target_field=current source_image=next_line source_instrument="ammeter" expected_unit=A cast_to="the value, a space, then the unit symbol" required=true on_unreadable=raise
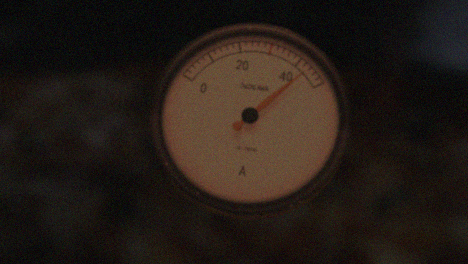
44 A
